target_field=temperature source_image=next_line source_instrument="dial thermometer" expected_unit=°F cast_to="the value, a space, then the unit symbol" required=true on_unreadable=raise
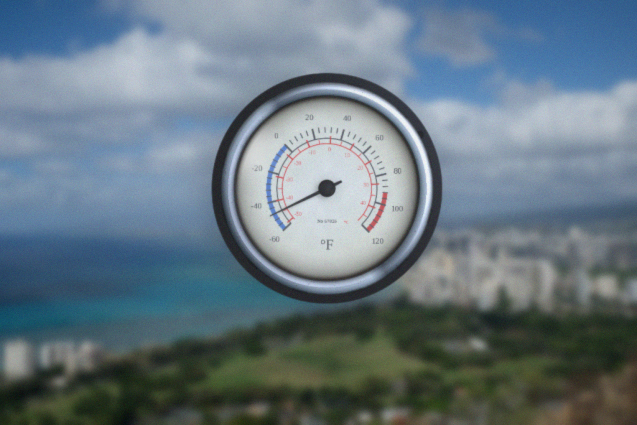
-48 °F
